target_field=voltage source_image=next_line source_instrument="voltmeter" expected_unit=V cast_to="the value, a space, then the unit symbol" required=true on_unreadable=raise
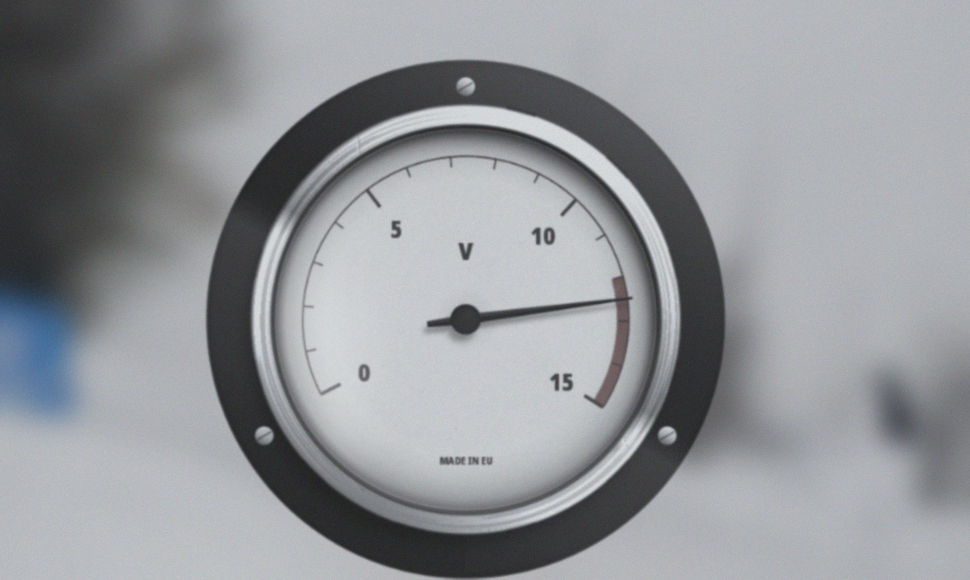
12.5 V
